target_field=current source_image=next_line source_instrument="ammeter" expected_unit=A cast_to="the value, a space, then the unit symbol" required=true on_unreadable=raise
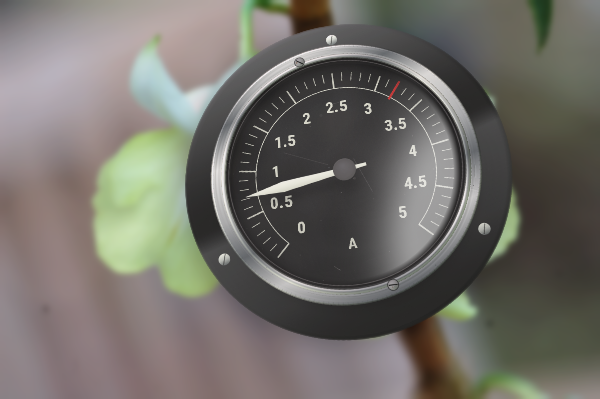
0.7 A
